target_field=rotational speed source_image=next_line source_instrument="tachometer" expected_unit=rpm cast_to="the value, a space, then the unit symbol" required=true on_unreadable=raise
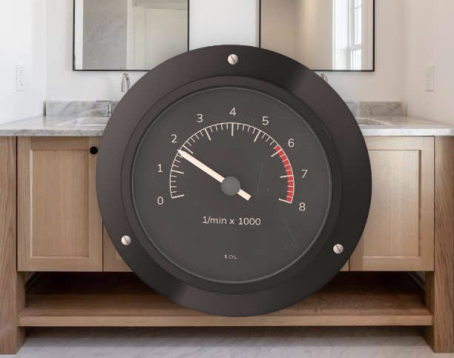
1800 rpm
